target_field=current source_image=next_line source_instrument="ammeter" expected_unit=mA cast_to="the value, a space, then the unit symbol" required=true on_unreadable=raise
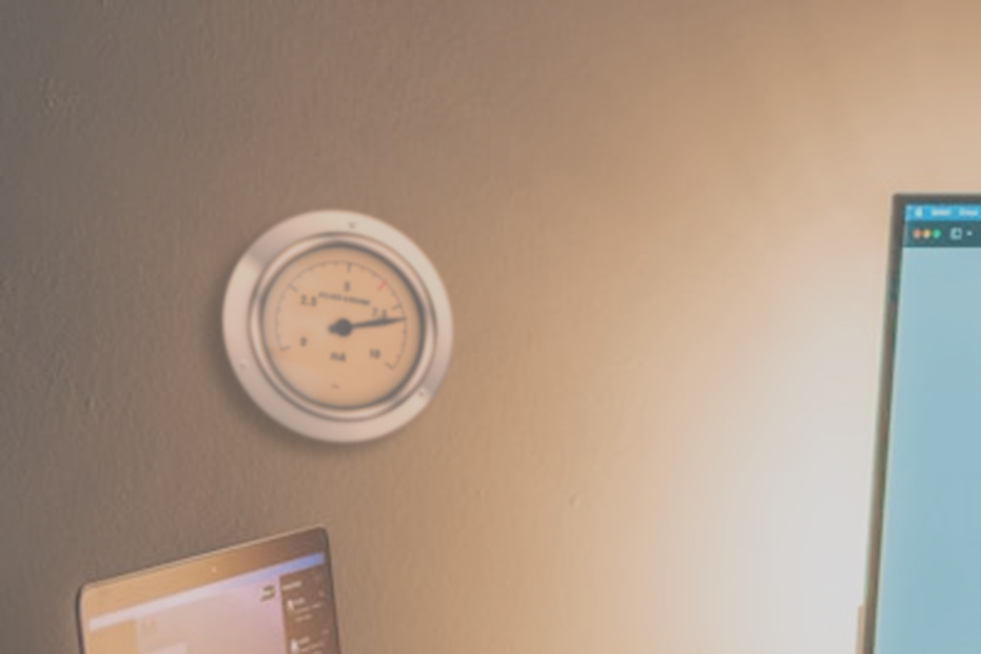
8 mA
